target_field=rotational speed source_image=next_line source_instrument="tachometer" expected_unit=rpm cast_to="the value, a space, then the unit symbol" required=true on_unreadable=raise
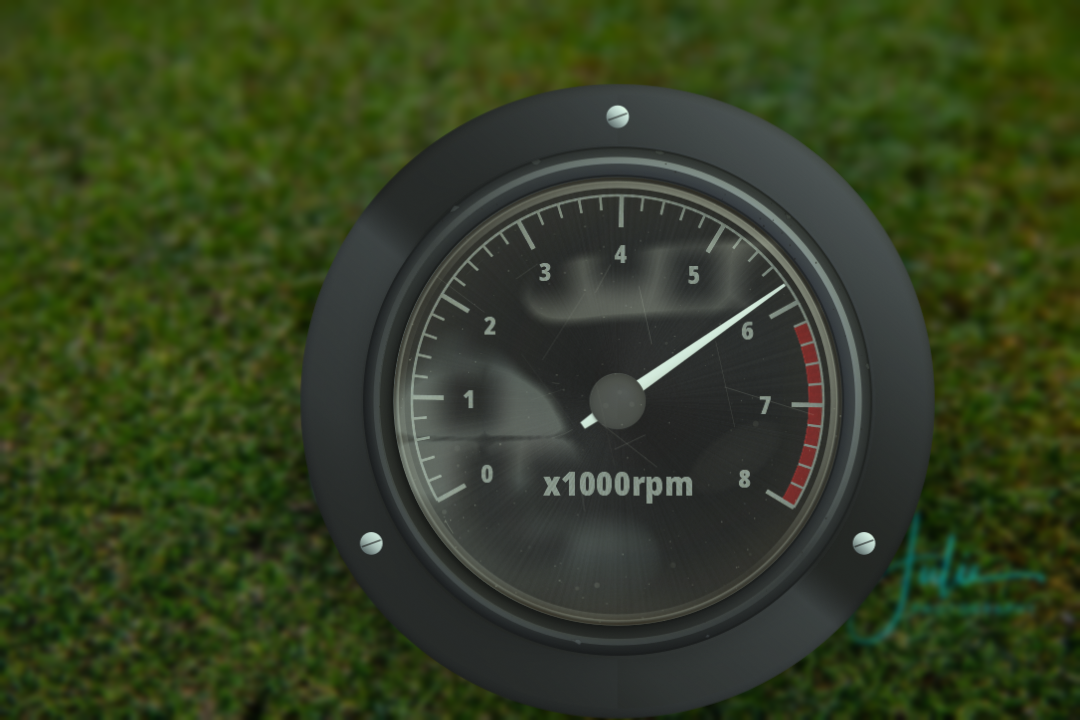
5800 rpm
